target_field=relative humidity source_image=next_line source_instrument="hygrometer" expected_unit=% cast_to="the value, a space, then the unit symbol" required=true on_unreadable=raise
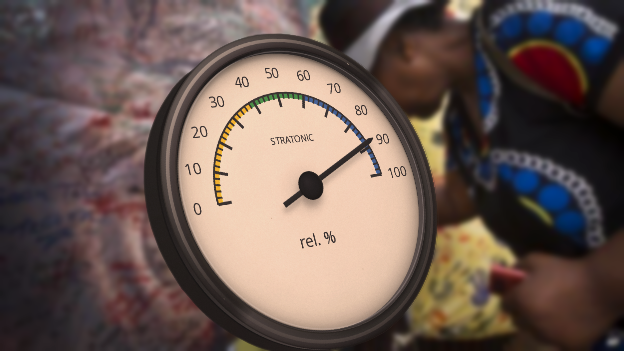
88 %
